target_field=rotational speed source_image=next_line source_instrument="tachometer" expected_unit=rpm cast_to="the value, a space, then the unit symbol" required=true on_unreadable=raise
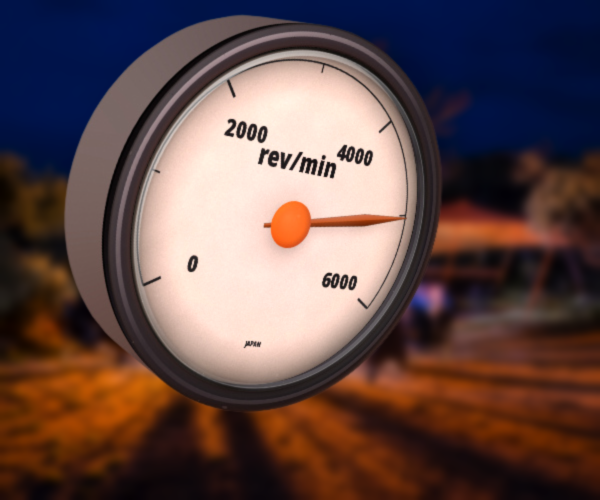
5000 rpm
